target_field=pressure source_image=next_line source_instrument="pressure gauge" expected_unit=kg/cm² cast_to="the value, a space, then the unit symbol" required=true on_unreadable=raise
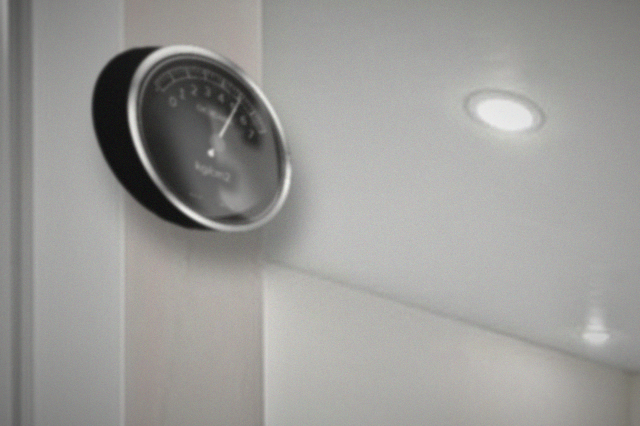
5 kg/cm²
